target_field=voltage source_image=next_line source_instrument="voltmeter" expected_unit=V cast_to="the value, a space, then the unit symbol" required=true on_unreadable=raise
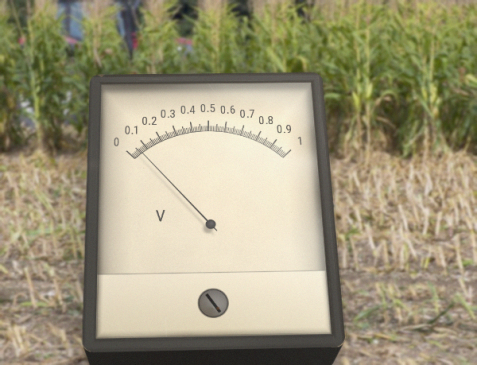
0.05 V
